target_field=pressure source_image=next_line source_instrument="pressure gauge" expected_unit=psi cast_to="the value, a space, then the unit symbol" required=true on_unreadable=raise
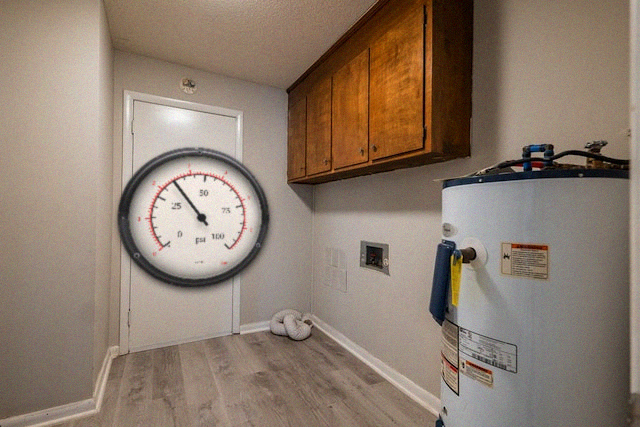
35 psi
